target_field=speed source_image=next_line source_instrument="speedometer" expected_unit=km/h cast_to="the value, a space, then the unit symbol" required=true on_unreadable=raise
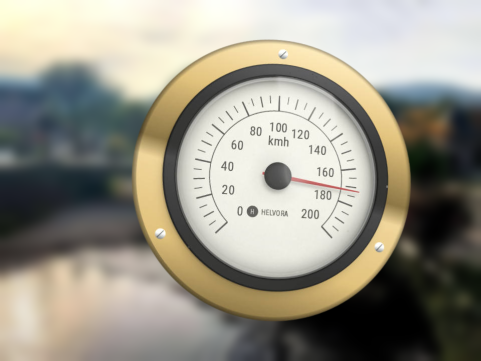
172.5 km/h
